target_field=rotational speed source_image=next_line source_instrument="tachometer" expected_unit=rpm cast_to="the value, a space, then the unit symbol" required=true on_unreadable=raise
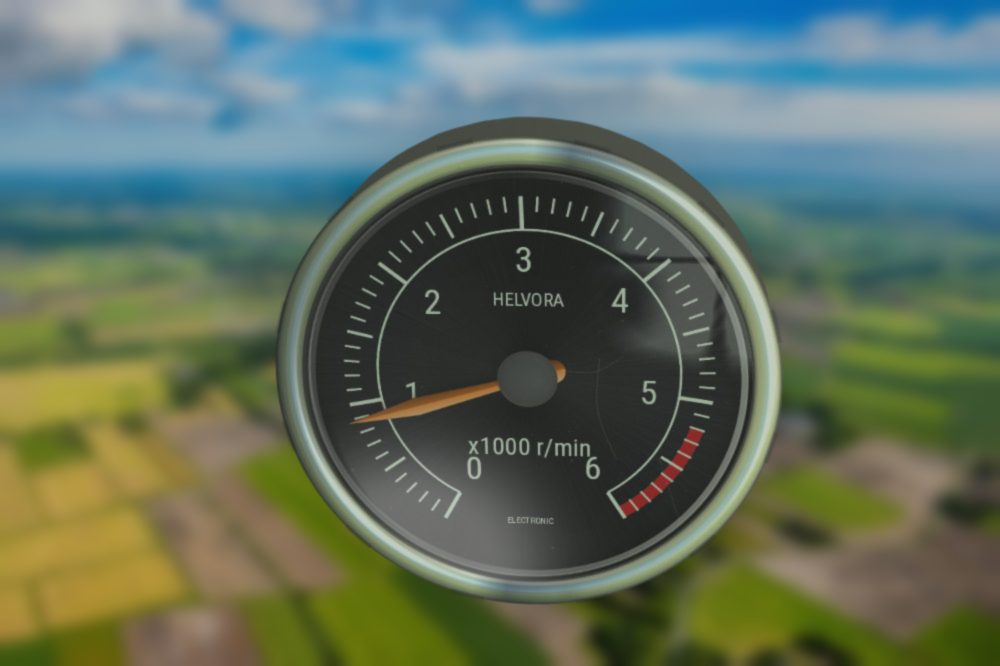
900 rpm
